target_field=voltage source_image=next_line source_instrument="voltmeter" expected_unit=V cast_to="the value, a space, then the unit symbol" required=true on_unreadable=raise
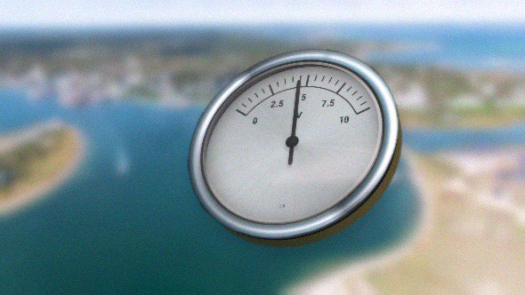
4.5 V
